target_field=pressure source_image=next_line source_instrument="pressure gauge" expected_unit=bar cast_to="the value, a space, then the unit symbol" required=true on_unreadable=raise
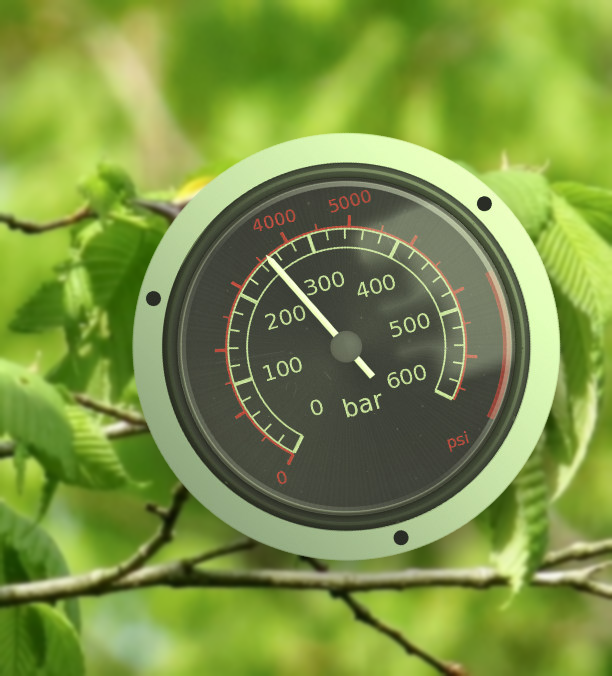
250 bar
